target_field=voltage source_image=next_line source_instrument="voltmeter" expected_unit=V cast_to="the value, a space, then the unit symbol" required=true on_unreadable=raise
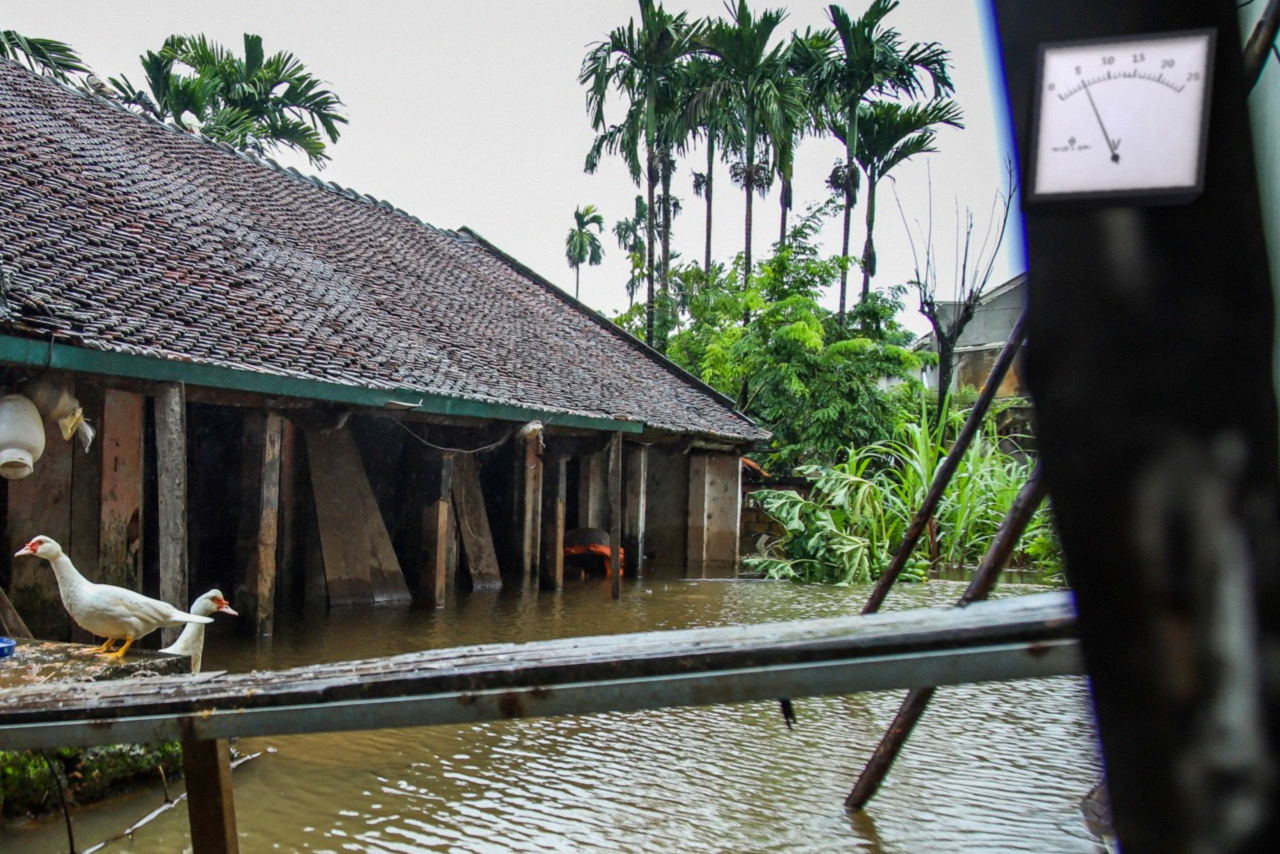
5 V
